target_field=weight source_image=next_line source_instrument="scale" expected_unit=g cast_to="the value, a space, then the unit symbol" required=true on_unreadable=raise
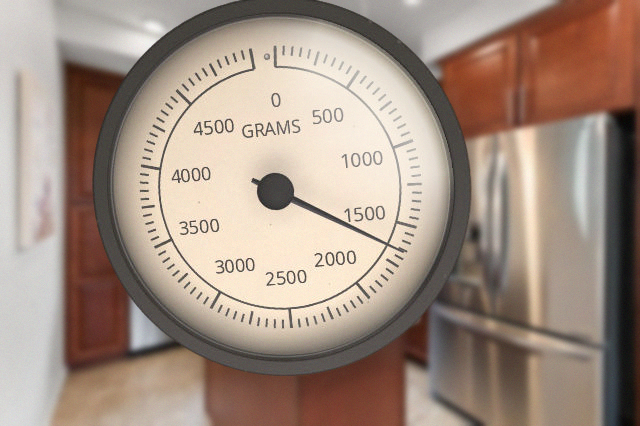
1650 g
